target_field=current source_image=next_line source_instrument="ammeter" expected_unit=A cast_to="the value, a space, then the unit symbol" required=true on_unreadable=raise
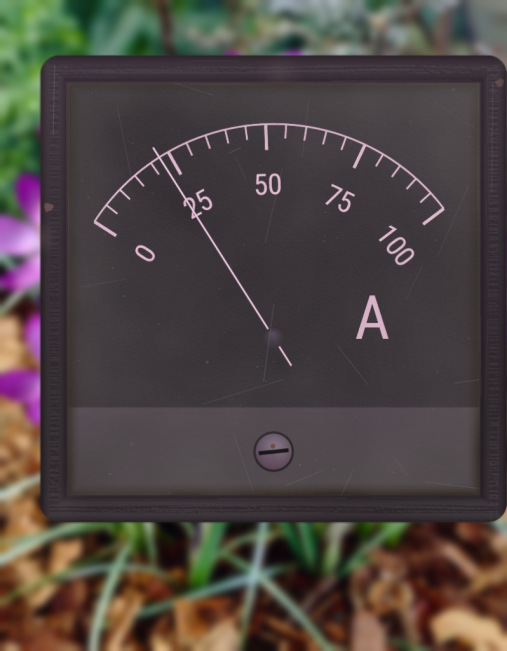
22.5 A
